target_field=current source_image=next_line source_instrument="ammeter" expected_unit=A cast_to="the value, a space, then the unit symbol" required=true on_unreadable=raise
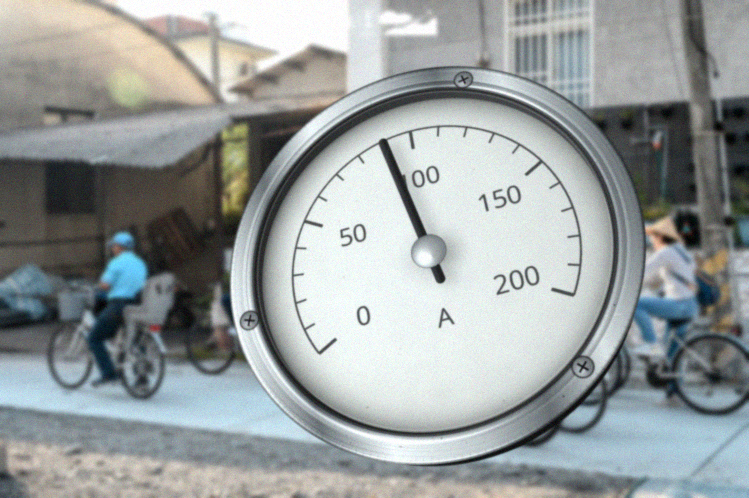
90 A
